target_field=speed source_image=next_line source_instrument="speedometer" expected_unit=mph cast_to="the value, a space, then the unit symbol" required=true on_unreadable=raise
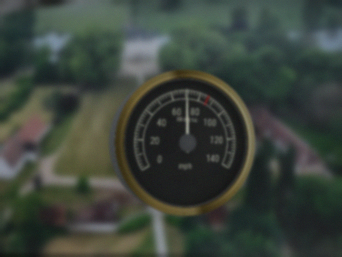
70 mph
